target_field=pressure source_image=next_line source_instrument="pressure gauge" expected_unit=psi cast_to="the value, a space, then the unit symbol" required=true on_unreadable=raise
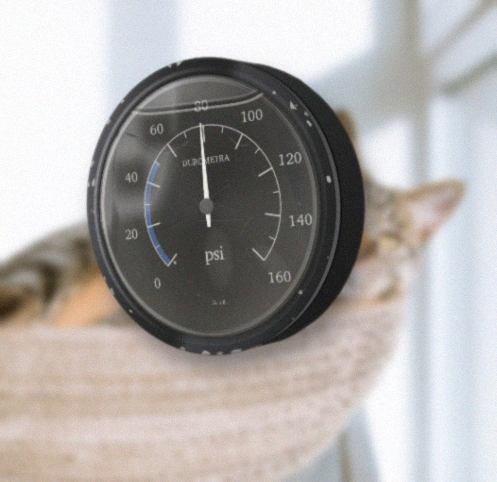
80 psi
